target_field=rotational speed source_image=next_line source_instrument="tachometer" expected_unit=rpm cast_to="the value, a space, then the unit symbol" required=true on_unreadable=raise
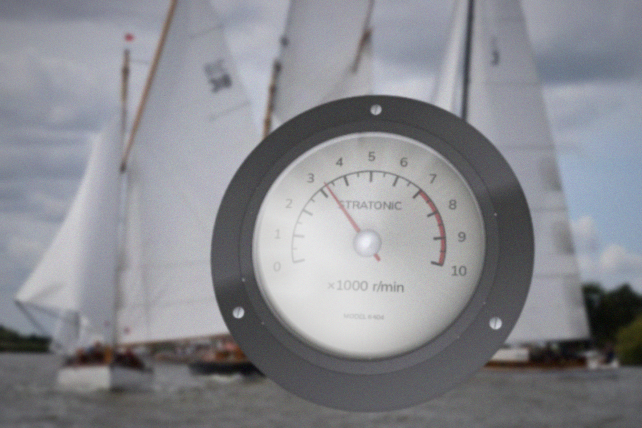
3250 rpm
